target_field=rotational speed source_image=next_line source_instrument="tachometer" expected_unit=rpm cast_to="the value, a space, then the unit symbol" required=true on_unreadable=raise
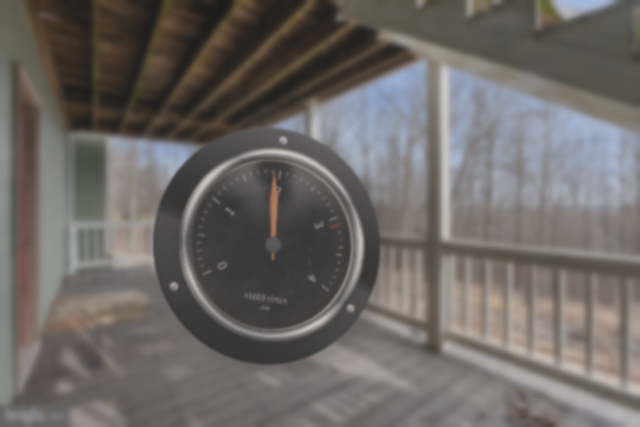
1900 rpm
